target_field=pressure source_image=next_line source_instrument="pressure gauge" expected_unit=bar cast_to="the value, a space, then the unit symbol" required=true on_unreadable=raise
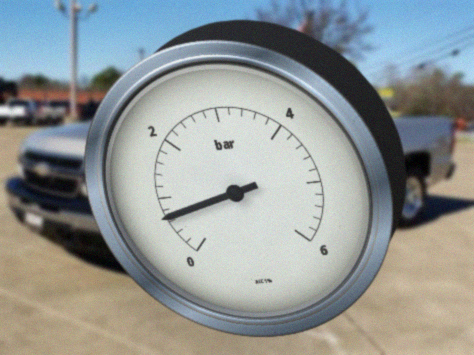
0.7 bar
